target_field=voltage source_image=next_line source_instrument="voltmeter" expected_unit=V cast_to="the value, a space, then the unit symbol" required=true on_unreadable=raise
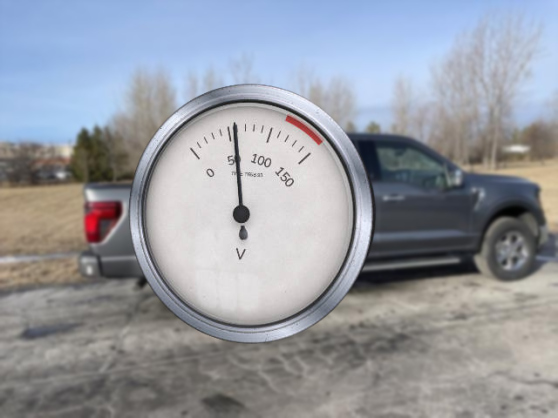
60 V
